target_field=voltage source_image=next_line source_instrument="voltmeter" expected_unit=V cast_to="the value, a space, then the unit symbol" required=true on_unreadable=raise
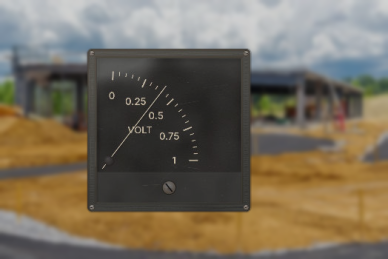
0.4 V
